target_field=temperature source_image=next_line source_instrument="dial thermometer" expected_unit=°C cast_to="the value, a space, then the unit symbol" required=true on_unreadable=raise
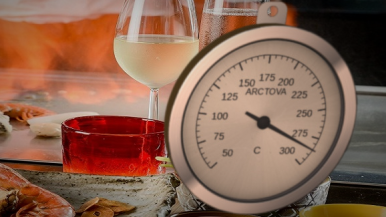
285 °C
